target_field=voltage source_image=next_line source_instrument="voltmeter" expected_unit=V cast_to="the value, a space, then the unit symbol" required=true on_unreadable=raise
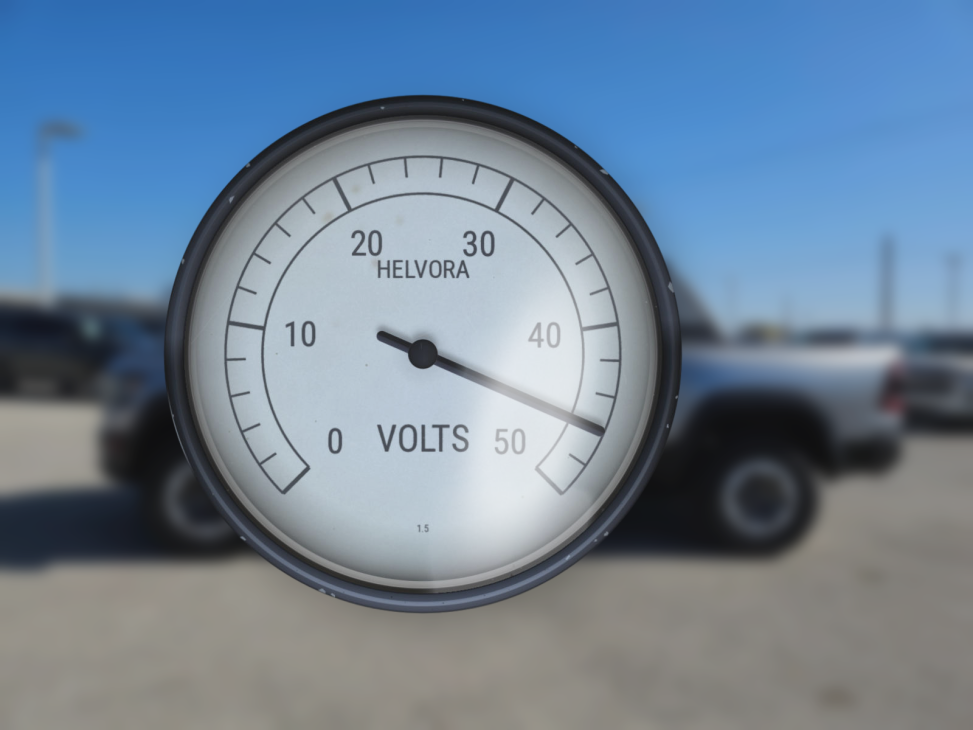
46 V
